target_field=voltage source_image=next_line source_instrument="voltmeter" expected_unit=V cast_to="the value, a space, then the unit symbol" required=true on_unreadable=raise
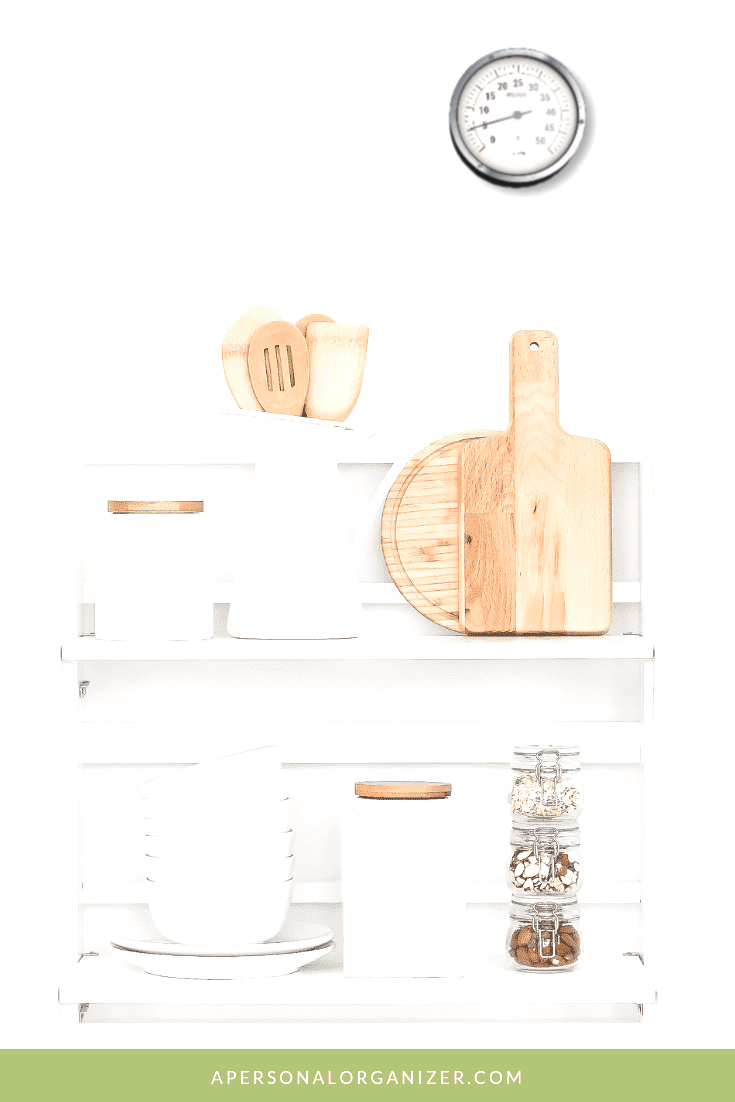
5 V
